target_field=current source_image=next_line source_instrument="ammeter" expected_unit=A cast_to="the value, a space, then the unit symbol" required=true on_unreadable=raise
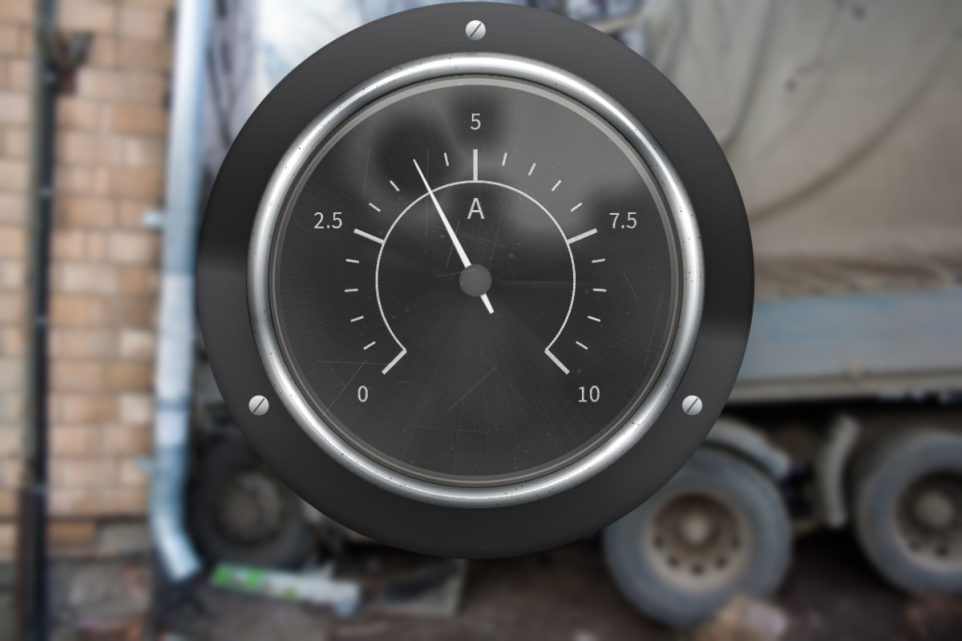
4 A
